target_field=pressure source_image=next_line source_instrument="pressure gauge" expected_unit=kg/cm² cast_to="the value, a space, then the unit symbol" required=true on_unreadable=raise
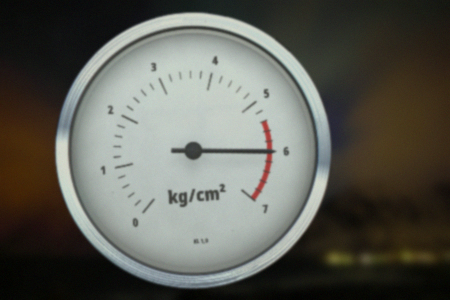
6 kg/cm²
